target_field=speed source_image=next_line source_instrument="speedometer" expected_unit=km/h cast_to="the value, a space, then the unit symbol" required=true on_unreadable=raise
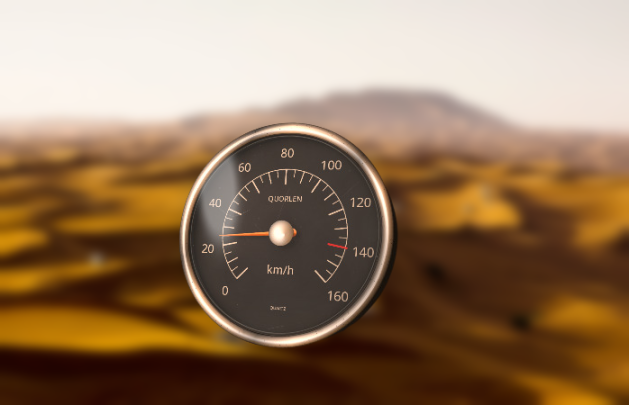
25 km/h
